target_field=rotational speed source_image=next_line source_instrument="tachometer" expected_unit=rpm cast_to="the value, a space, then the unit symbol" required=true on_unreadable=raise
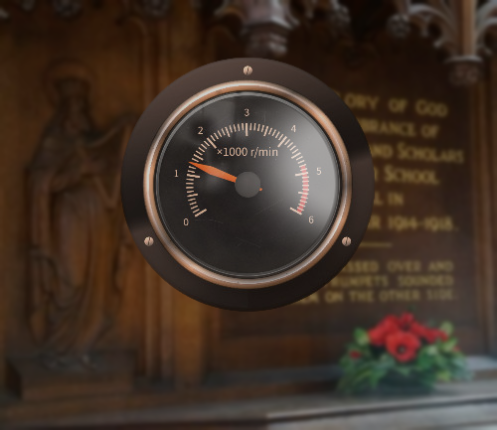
1300 rpm
